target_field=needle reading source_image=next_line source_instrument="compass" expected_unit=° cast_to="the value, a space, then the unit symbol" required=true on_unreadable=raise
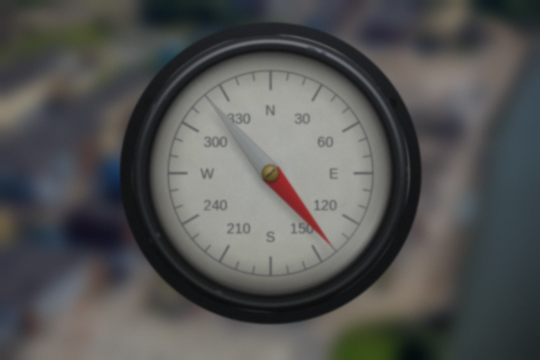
140 °
